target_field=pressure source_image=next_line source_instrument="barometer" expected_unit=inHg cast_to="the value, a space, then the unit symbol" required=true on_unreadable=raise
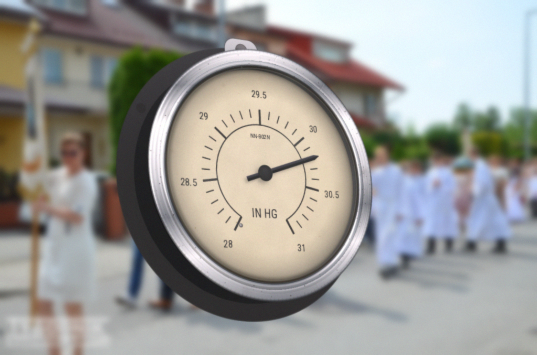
30.2 inHg
